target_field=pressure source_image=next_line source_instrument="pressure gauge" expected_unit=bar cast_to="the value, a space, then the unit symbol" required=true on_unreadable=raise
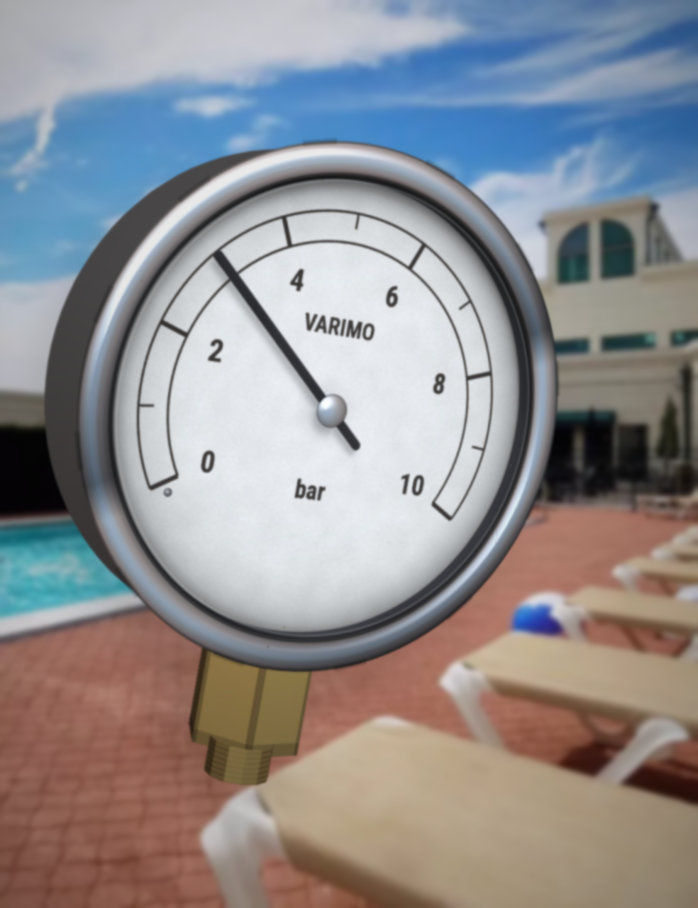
3 bar
